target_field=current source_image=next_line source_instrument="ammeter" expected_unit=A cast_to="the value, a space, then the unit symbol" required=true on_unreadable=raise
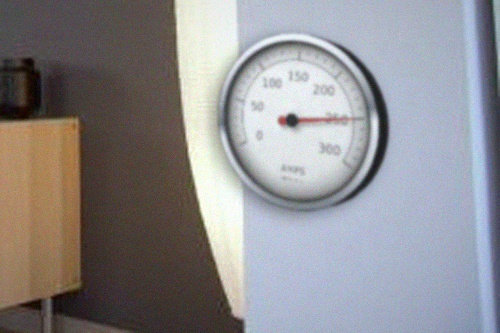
250 A
